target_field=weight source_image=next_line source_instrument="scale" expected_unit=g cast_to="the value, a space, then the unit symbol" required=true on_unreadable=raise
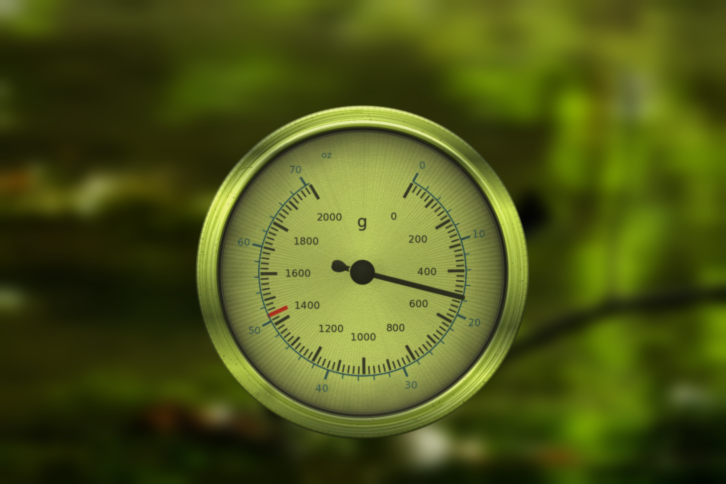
500 g
